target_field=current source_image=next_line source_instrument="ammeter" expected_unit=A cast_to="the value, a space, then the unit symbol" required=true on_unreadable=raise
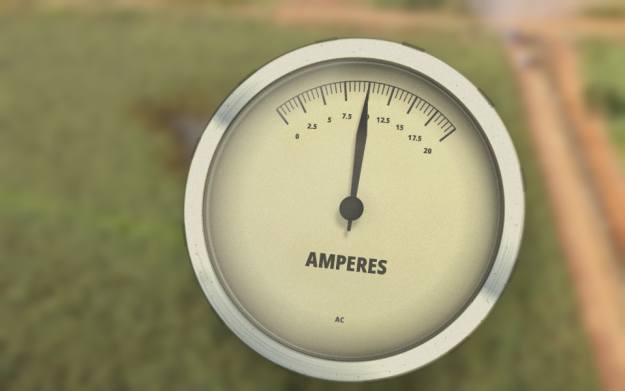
10 A
